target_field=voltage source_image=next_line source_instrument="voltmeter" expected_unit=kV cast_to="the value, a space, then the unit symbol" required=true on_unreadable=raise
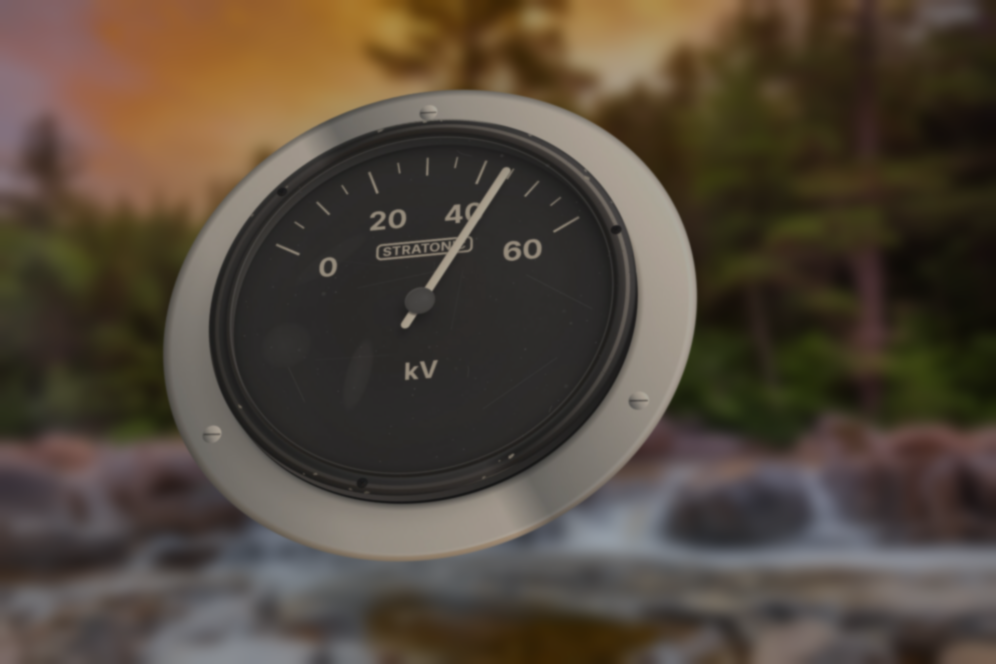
45 kV
